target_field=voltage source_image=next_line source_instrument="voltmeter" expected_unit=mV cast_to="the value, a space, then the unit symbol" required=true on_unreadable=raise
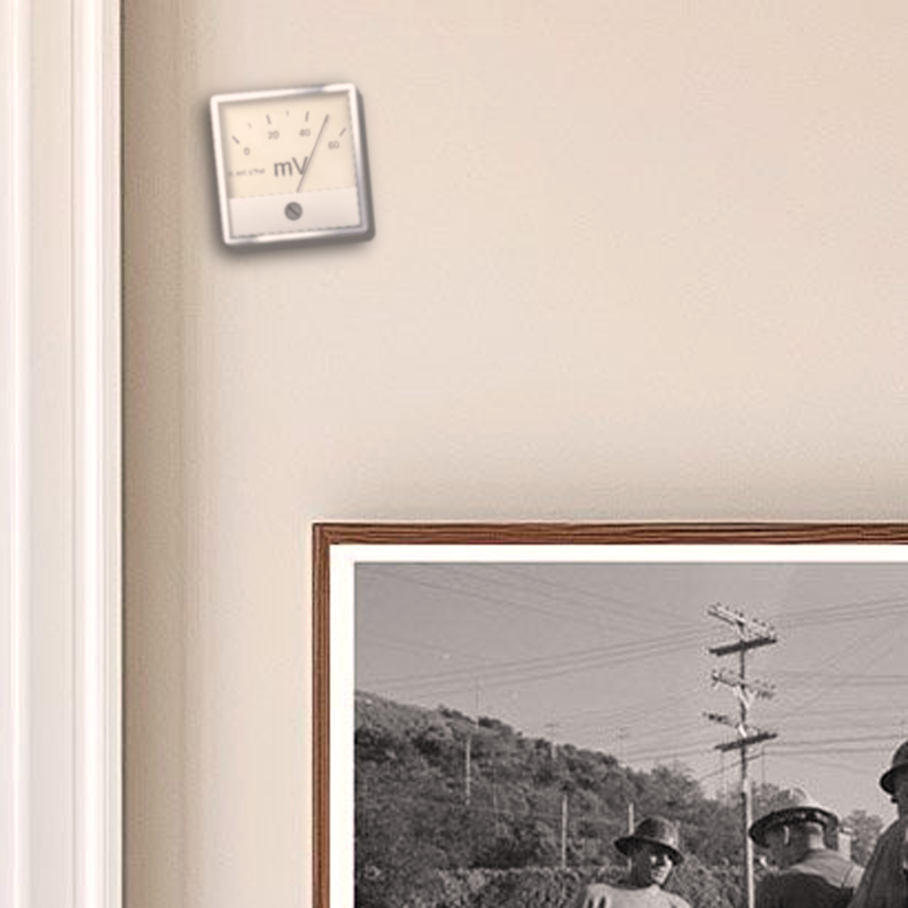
50 mV
